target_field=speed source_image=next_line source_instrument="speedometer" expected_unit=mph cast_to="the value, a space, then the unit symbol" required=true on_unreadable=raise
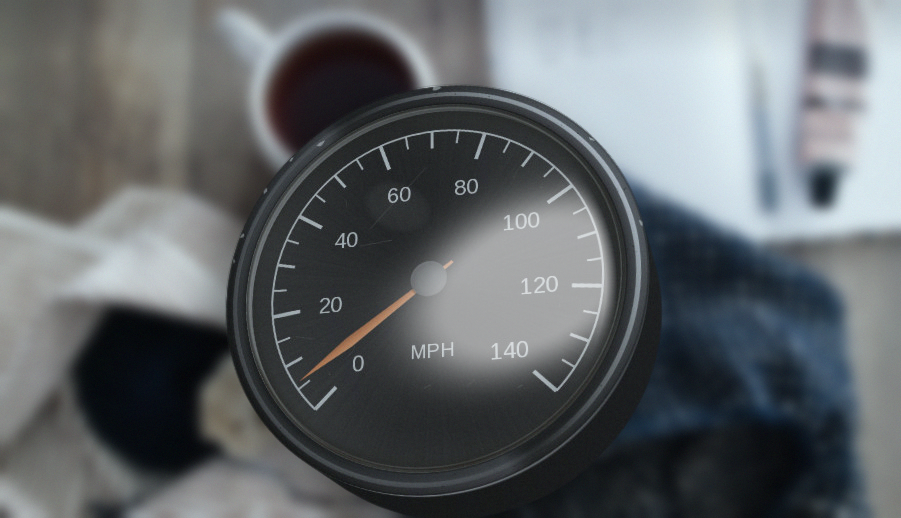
5 mph
